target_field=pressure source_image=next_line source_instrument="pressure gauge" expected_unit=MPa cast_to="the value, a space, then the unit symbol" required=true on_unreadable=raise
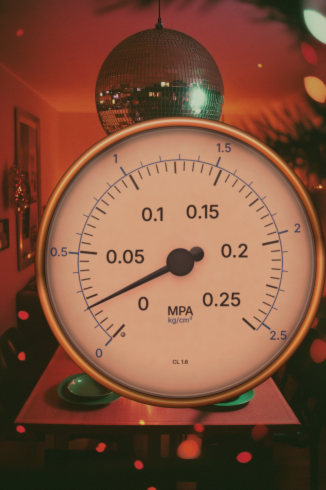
0.02 MPa
